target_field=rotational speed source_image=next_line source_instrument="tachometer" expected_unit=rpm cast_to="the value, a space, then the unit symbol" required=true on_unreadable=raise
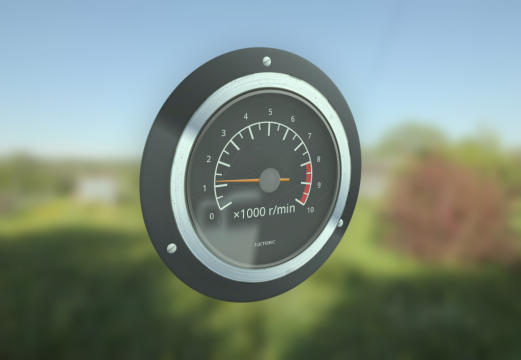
1250 rpm
